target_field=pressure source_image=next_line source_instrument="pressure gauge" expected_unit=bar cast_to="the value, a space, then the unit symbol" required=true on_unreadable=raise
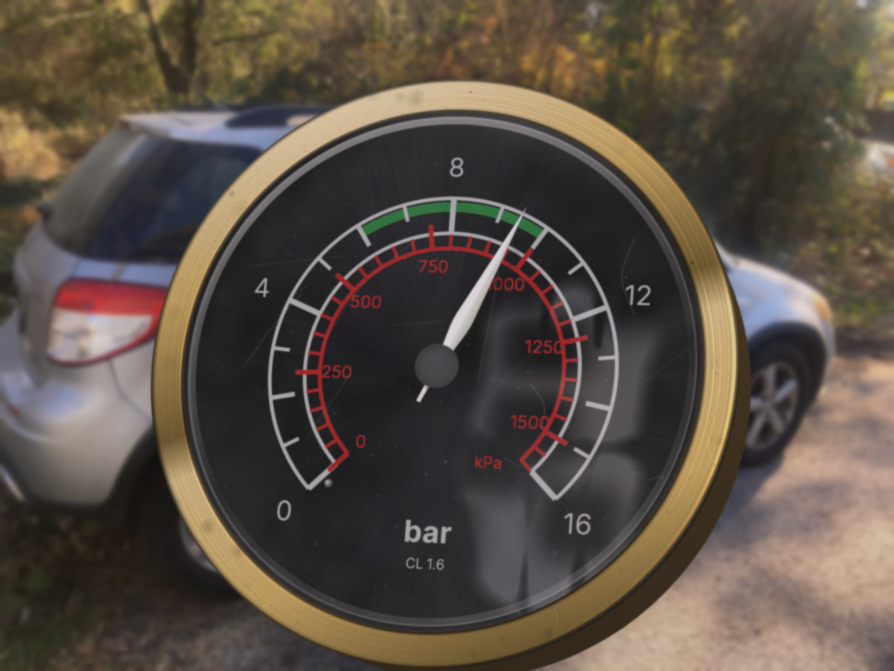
9.5 bar
